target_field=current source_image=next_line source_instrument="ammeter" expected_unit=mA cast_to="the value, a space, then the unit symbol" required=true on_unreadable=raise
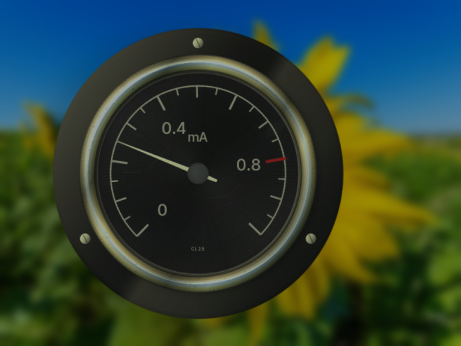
0.25 mA
